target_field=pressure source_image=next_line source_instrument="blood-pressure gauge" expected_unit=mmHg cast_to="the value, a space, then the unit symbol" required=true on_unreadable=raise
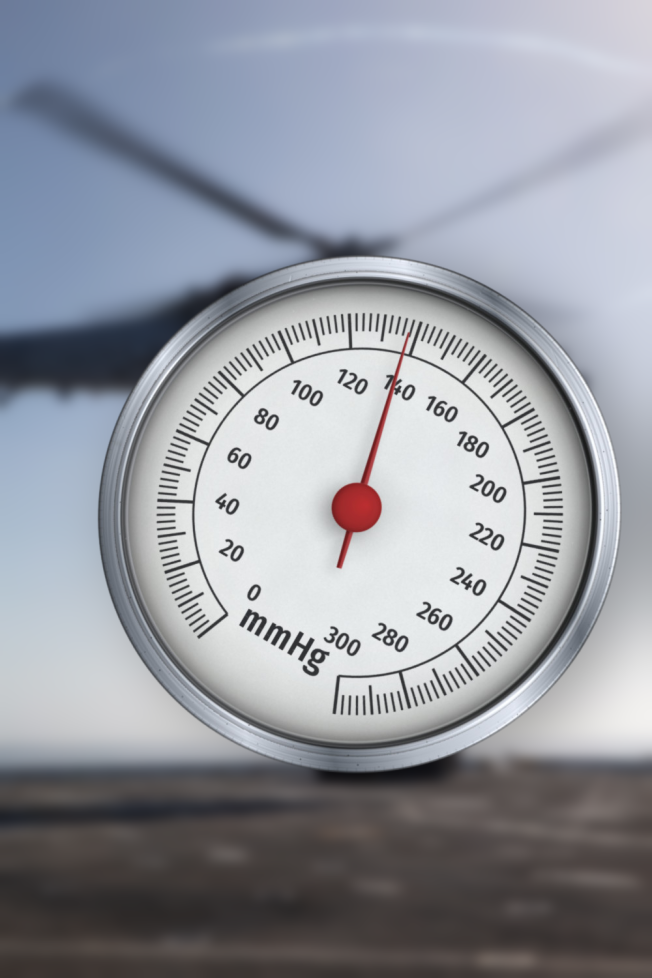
138 mmHg
